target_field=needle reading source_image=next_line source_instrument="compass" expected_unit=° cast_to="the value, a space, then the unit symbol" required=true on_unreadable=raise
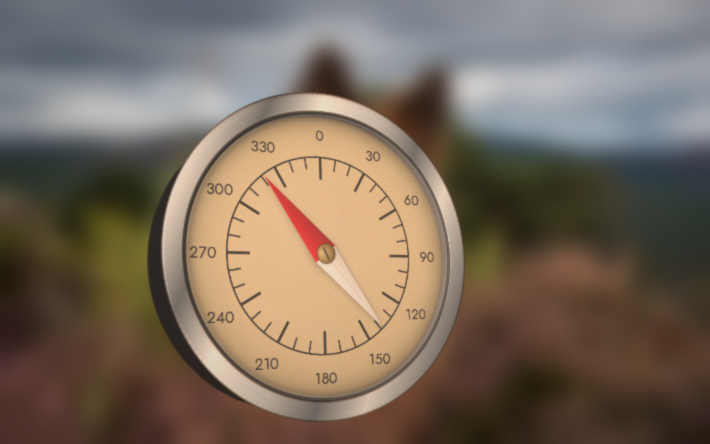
320 °
